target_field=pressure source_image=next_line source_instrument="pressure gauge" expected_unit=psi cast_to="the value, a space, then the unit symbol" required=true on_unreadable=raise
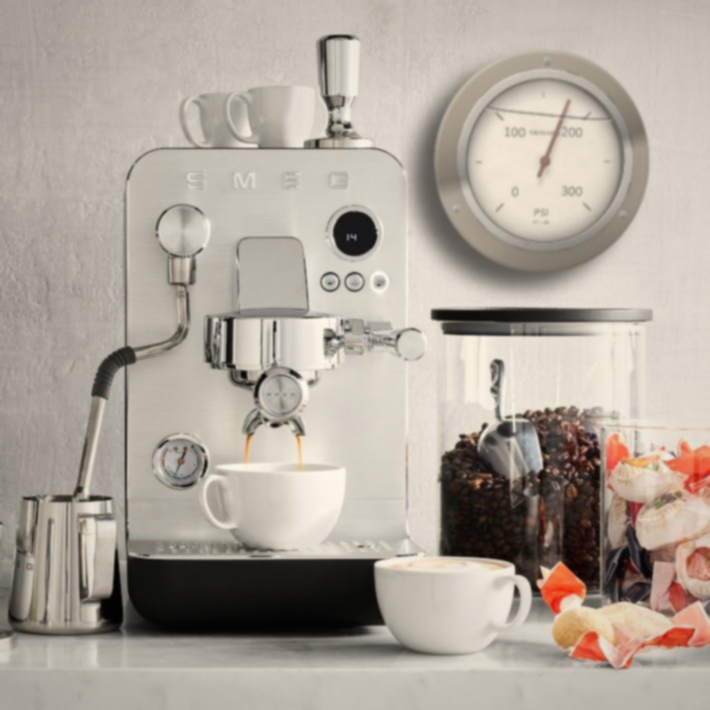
175 psi
